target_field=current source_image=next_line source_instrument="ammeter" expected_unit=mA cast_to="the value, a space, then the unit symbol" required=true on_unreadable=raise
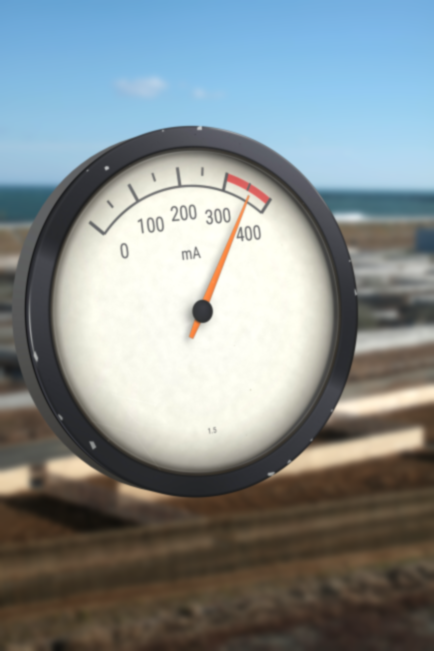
350 mA
